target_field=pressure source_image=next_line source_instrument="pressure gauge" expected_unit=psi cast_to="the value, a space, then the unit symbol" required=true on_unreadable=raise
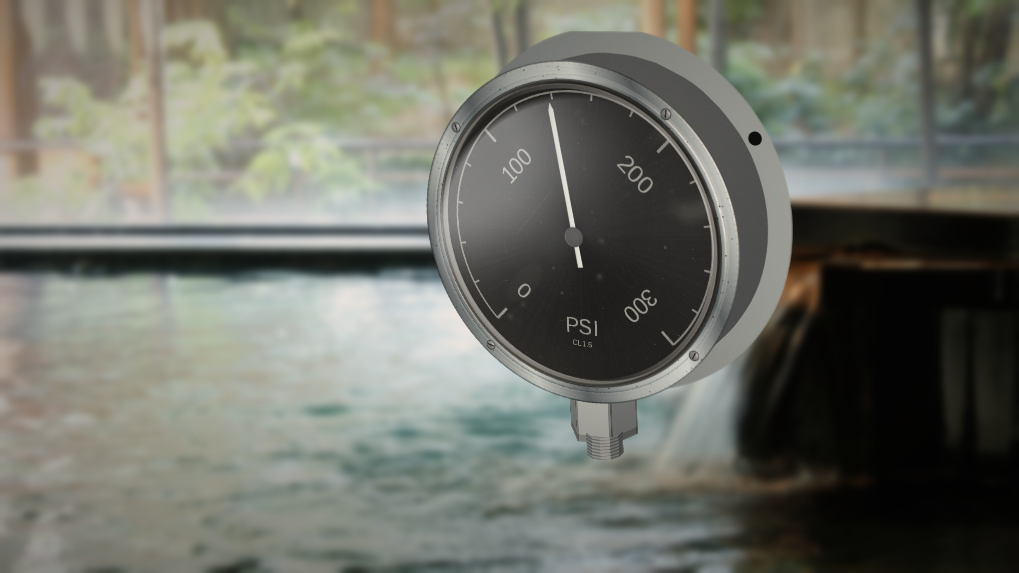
140 psi
